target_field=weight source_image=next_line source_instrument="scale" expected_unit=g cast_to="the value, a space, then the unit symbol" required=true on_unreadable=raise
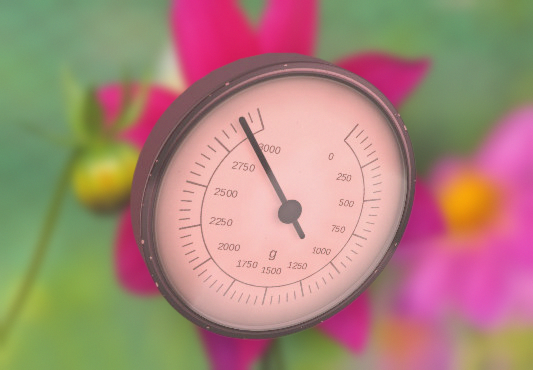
2900 g
